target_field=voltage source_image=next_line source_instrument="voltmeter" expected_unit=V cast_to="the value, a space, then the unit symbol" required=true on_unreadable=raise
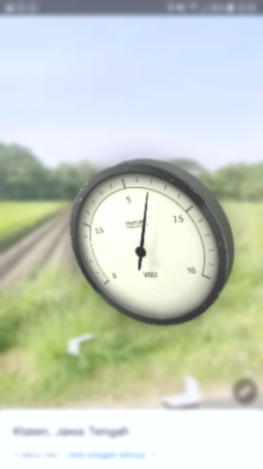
6 V
